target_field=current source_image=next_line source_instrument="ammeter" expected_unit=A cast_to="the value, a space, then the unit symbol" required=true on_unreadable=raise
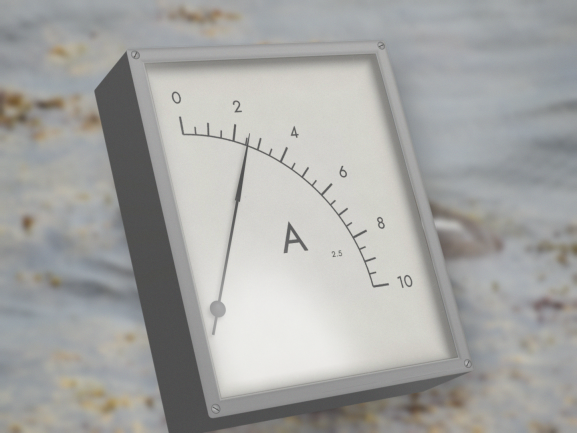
2.5 A
